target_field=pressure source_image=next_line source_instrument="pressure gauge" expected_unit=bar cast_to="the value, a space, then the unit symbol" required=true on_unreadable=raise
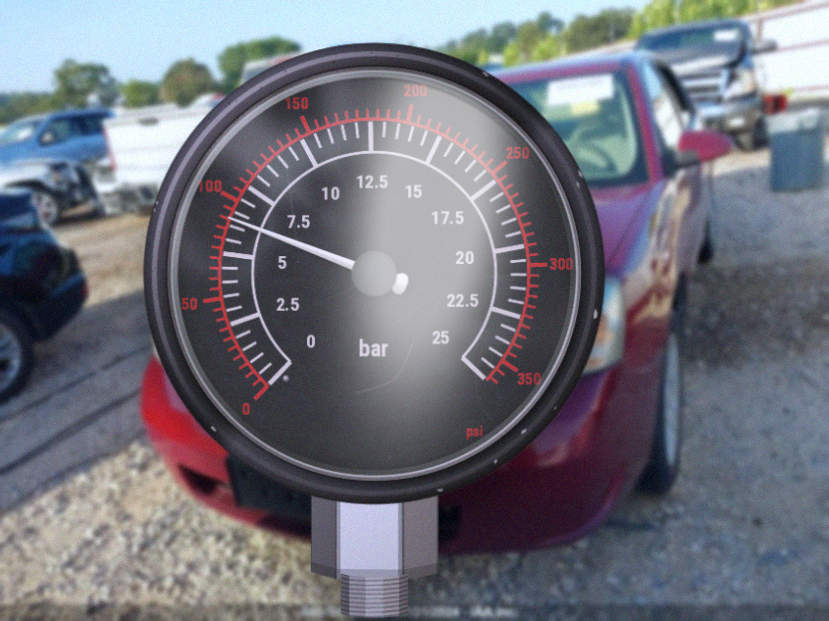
6.25 bar
